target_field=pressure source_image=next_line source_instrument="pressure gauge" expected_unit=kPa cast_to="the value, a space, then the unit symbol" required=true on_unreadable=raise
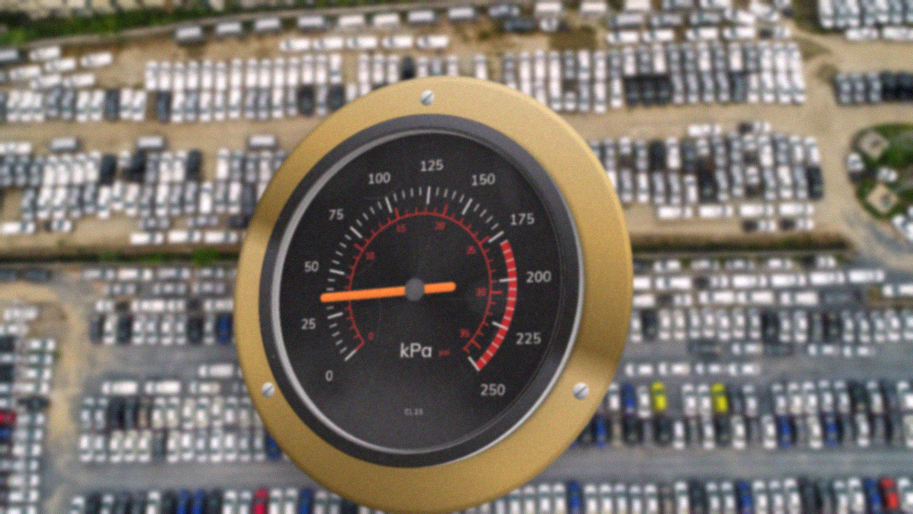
35 kPa
